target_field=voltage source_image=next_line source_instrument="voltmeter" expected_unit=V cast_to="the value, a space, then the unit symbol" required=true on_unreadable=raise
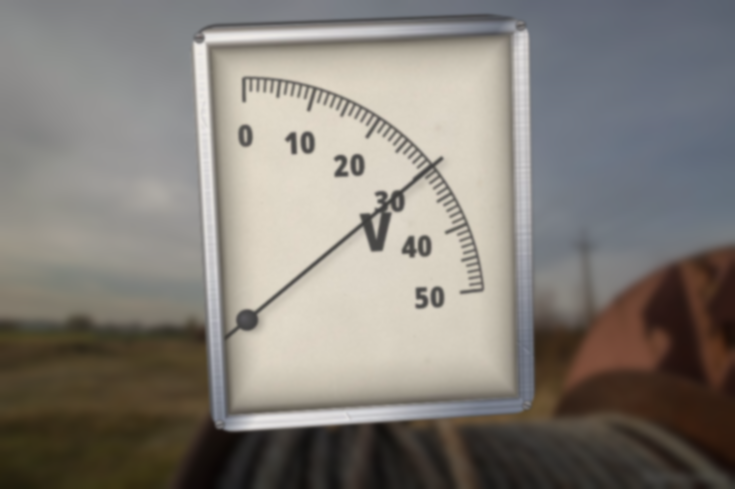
30 V
